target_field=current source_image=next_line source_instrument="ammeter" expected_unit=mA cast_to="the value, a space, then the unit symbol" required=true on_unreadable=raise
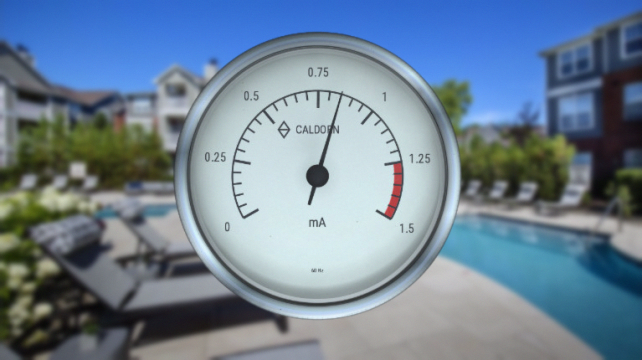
0.85 mA
